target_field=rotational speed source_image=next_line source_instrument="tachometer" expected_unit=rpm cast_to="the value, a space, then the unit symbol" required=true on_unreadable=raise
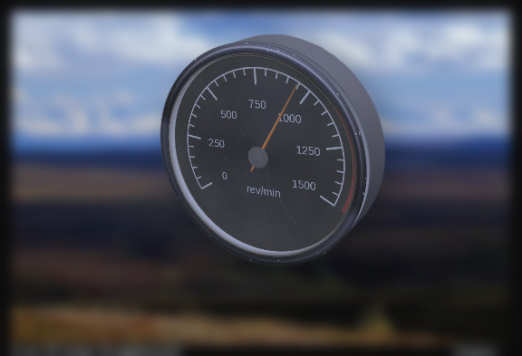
950 rpm
